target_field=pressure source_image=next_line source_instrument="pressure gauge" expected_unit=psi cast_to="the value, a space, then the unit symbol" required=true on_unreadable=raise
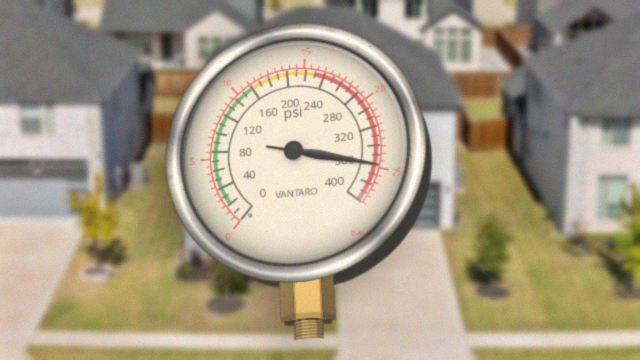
360 psi
